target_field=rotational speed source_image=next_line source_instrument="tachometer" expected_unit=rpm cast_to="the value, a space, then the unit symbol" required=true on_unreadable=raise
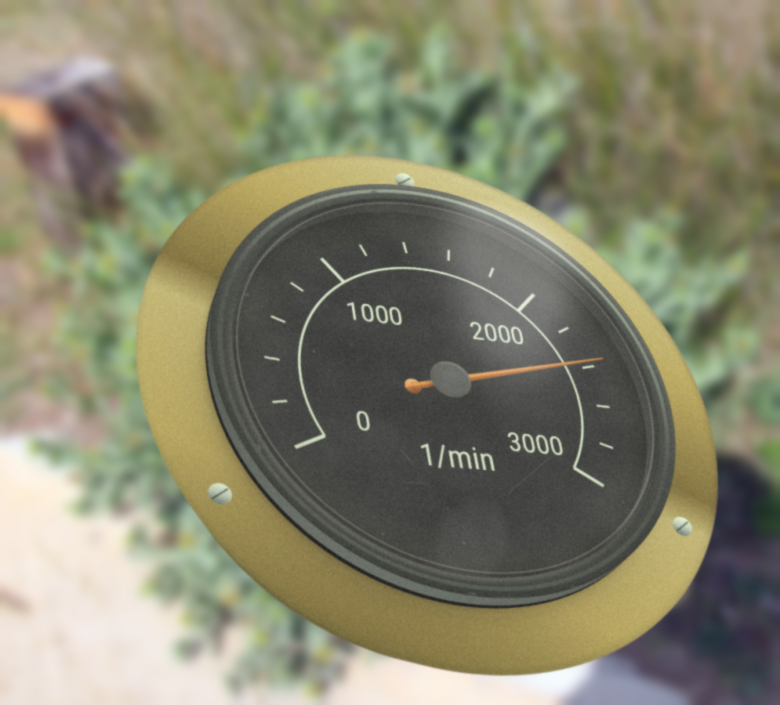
2400 rpm
